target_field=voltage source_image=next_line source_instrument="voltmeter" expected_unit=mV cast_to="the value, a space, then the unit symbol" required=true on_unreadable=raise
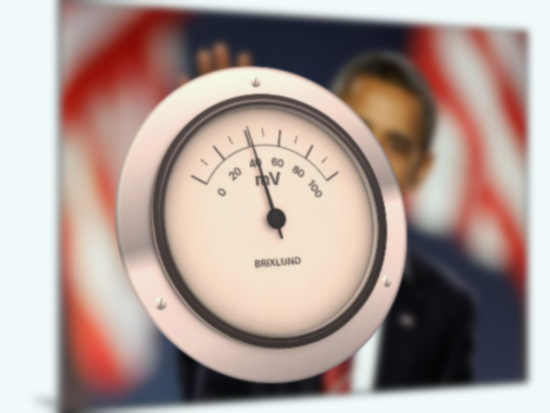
40 mV
